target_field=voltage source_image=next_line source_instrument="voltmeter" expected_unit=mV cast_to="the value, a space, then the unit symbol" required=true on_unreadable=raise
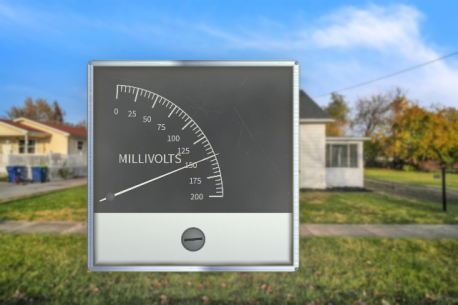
150 mV
